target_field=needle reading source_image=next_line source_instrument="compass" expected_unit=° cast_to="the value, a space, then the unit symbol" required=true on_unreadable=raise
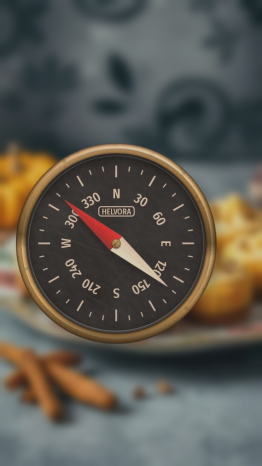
310 °
